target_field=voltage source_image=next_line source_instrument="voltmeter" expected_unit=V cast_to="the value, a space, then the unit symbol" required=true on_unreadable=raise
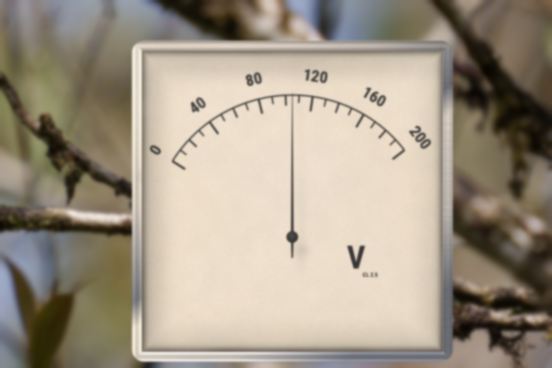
105 V
